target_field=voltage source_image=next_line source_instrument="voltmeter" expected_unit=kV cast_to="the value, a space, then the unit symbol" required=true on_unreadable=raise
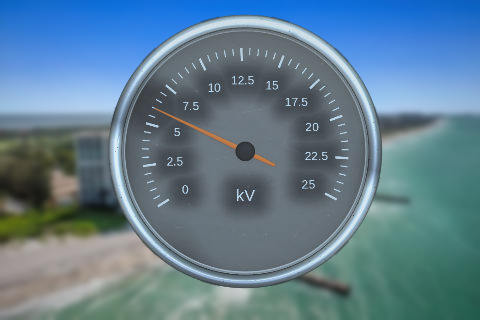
6 kV
